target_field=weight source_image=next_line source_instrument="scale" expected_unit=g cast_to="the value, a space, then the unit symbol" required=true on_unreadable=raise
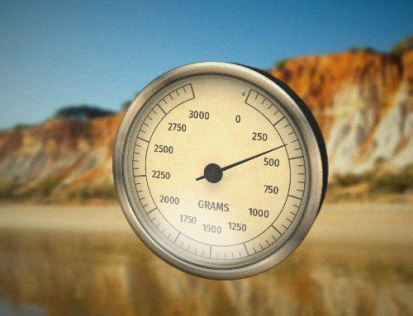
400 g
